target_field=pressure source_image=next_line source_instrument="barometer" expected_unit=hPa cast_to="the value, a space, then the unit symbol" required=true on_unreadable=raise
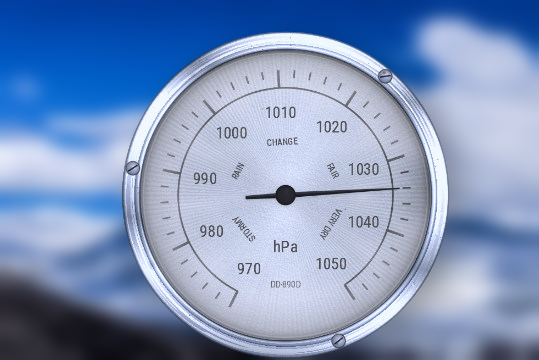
1034 hPa
